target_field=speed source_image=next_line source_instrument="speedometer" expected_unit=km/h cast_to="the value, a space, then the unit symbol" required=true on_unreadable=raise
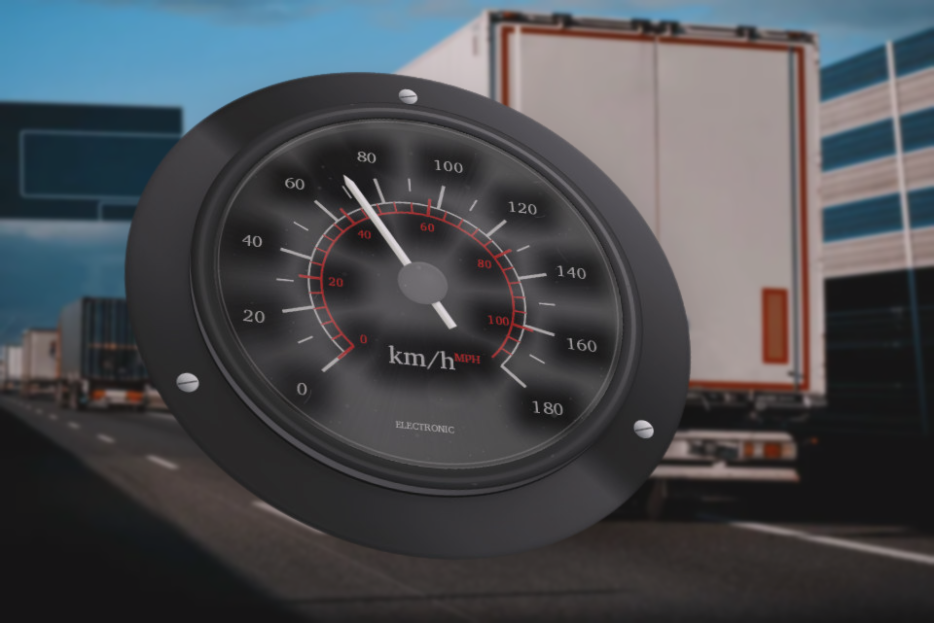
70 km/h
